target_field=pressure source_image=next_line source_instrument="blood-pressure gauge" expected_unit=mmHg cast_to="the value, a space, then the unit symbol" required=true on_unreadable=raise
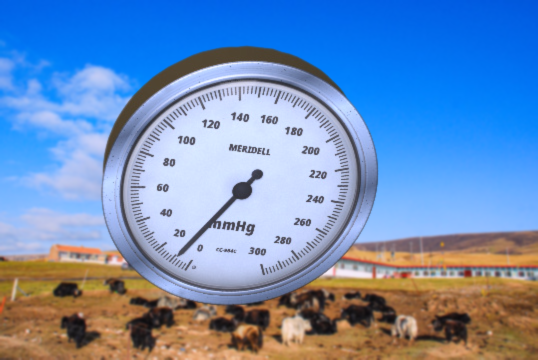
10 mmHg
